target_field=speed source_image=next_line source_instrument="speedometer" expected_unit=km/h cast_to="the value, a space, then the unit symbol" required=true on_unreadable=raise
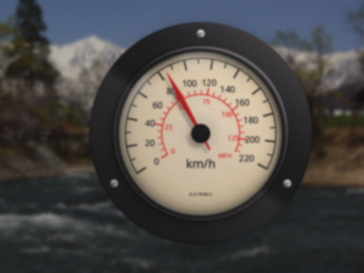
85 km/h
